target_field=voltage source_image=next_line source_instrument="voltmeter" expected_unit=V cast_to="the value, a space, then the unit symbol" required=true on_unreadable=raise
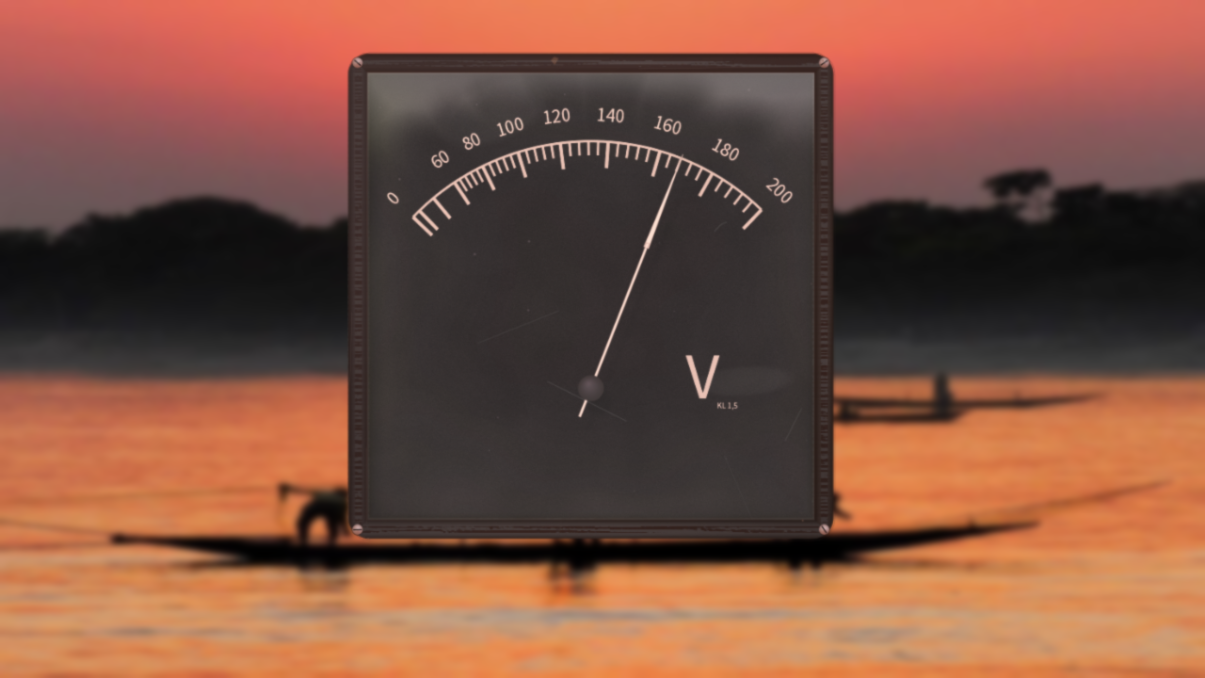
168 V
